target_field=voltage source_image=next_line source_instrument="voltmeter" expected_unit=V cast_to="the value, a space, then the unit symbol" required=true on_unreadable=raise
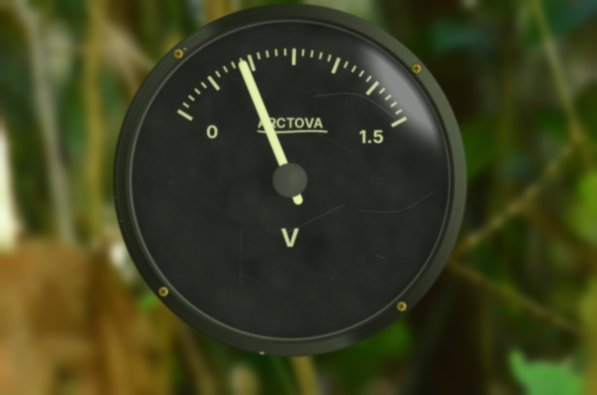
0.45 V
